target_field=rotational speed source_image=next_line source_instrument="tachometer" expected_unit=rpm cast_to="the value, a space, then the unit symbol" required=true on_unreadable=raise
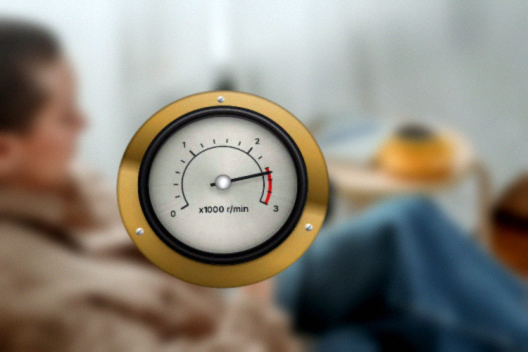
2500 rpm
